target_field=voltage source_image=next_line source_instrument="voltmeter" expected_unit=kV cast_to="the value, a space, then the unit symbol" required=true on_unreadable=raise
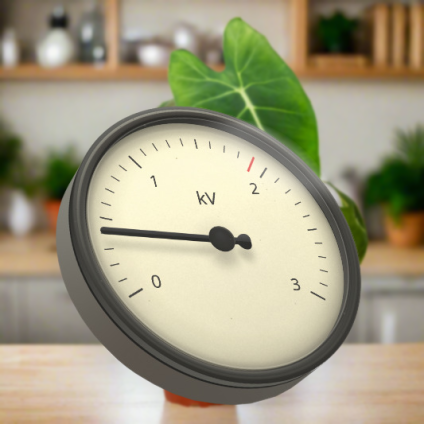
0.4 kV
